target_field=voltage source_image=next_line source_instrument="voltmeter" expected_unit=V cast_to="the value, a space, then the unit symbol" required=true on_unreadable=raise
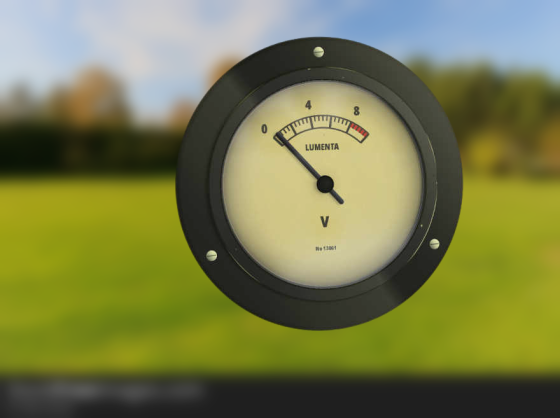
0.4 V
